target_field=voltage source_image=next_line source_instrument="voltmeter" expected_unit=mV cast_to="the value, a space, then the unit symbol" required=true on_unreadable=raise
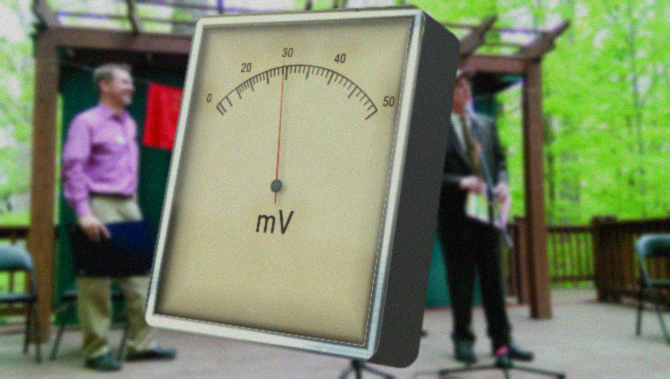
30 mV
